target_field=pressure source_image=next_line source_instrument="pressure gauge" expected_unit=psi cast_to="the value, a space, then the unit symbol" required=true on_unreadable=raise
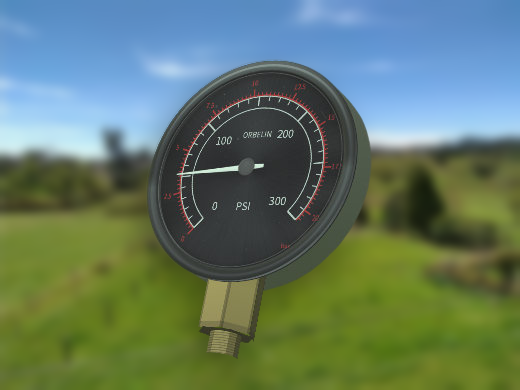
50 psi
